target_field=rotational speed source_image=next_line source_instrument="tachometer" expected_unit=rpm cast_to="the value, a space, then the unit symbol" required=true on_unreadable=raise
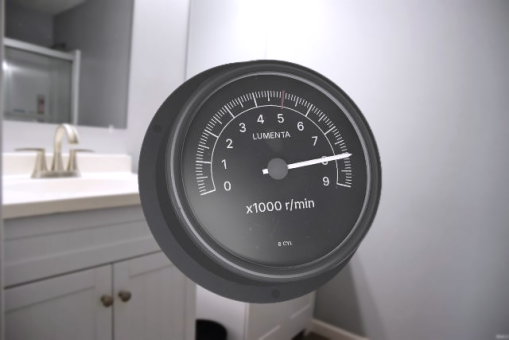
8000 rpm
